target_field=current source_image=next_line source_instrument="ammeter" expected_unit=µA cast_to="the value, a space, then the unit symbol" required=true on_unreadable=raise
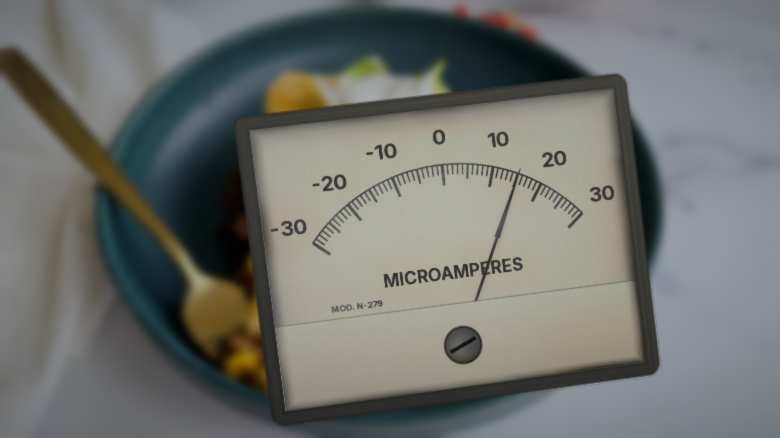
15 µA
